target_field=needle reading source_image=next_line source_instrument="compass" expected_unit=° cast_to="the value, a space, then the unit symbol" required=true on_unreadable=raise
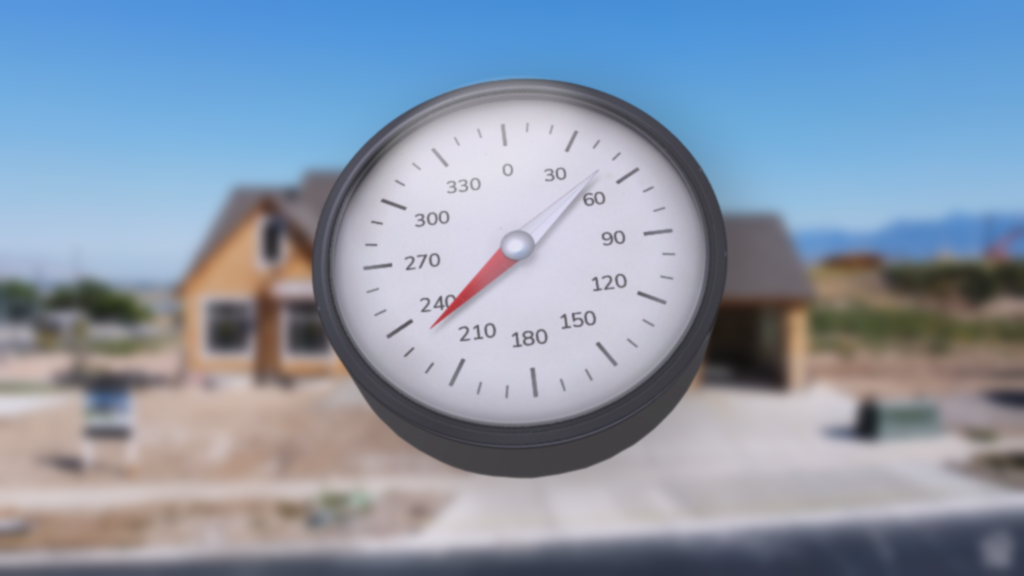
230 °
